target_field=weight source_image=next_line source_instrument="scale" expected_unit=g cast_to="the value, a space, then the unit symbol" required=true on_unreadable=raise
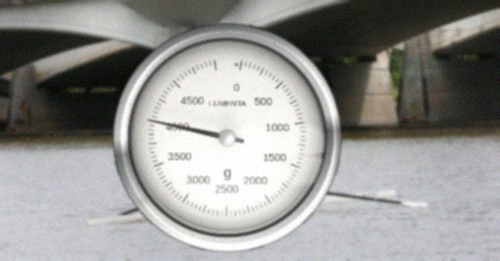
4000 g
